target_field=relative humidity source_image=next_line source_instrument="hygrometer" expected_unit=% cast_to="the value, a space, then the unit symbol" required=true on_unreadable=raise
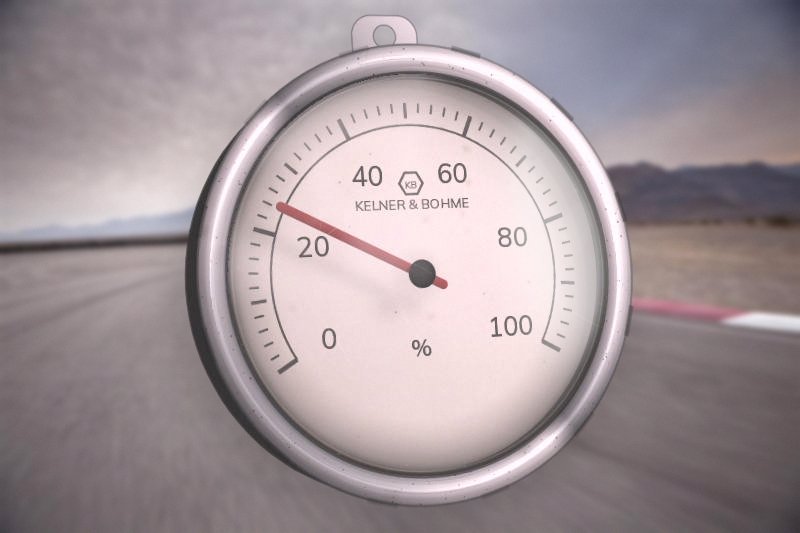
24 %
